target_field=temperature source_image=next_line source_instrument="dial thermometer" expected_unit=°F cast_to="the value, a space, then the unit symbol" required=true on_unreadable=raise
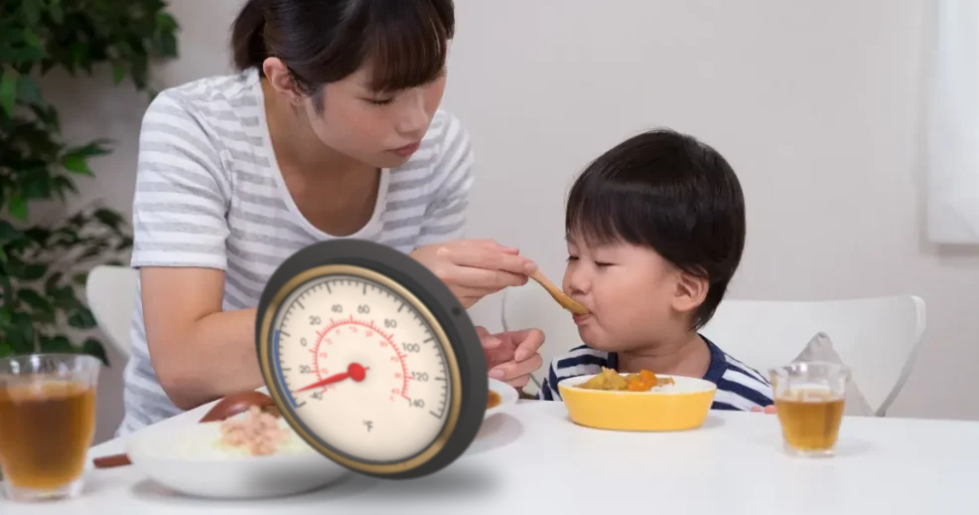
-32 °F
